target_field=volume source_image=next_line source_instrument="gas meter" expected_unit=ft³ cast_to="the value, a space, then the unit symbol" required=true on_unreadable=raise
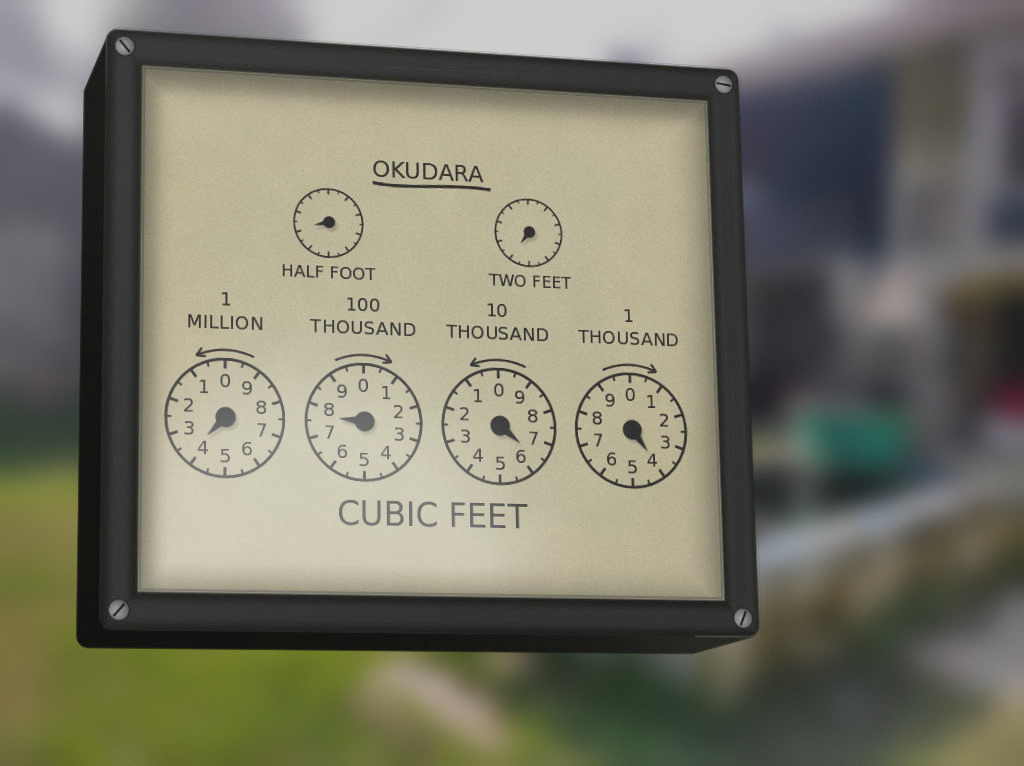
376400 ft³
